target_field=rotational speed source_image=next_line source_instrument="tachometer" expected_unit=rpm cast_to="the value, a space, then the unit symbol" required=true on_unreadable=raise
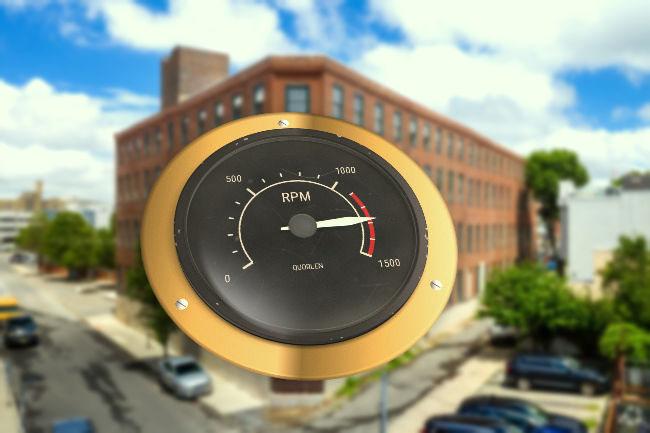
1300 rpm
